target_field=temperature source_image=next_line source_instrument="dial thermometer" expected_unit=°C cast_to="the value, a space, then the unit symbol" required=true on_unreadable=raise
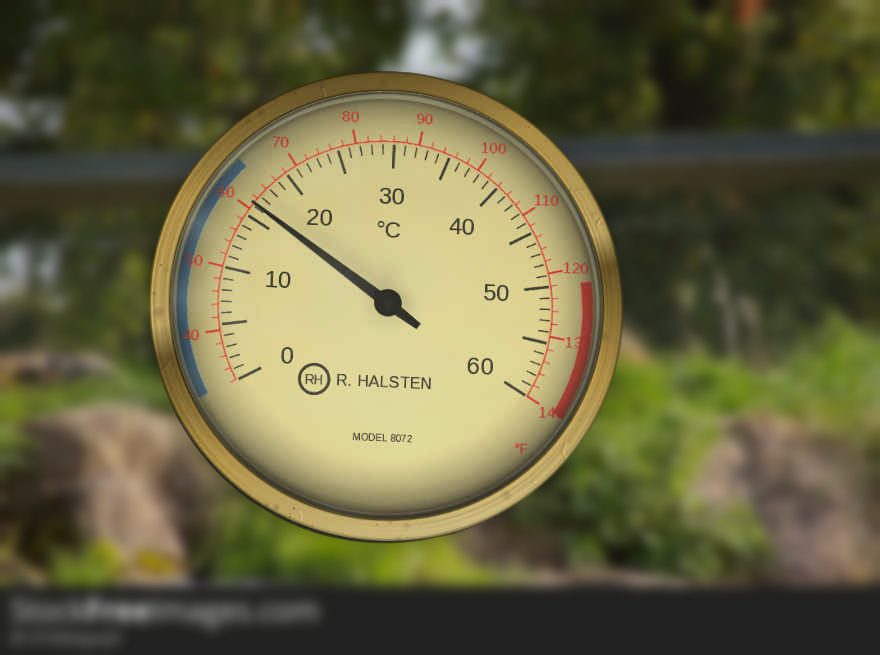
16 °C
